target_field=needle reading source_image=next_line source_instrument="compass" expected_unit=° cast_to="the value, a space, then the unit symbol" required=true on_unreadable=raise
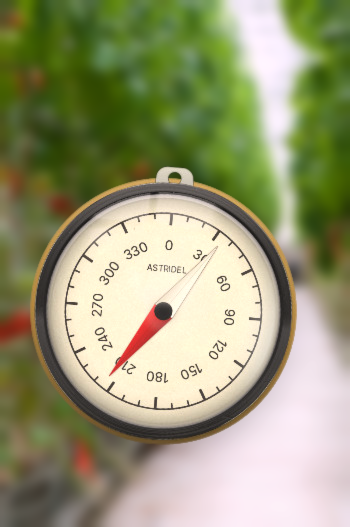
215 °
